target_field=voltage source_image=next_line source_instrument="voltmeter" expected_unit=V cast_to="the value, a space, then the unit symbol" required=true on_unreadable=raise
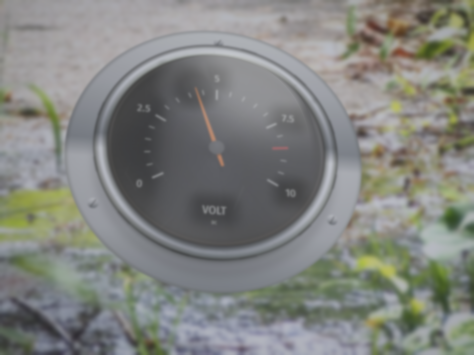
4.25 V
